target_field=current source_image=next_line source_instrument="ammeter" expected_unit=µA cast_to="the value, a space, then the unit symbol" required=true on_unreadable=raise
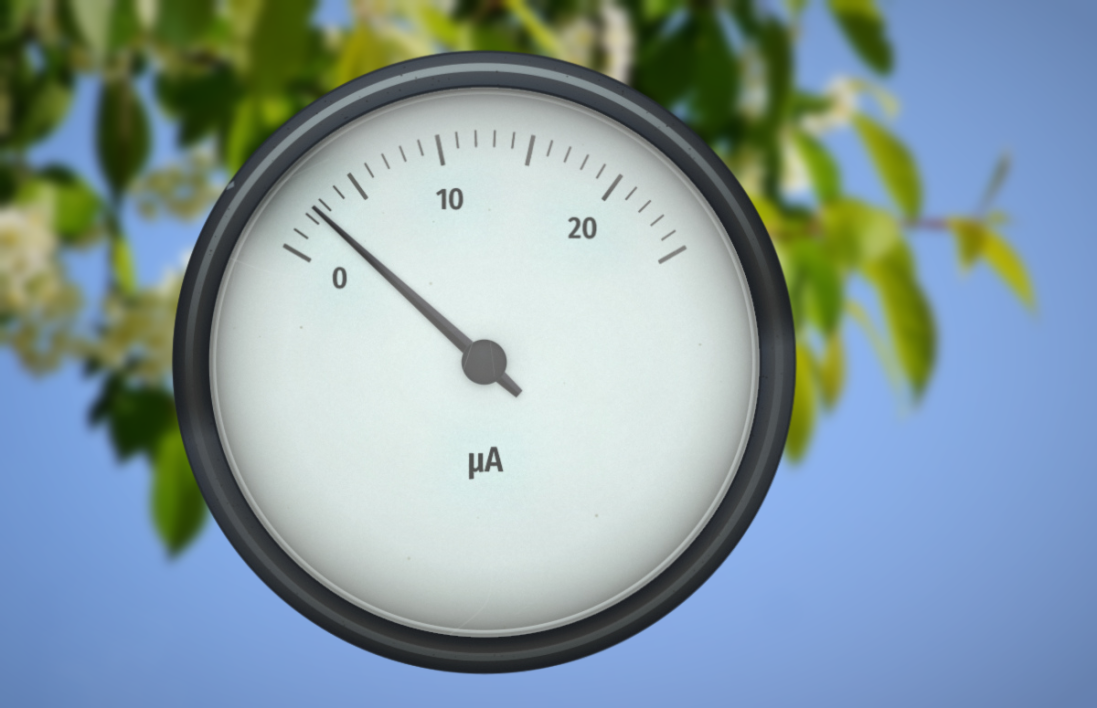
2.5 µA
